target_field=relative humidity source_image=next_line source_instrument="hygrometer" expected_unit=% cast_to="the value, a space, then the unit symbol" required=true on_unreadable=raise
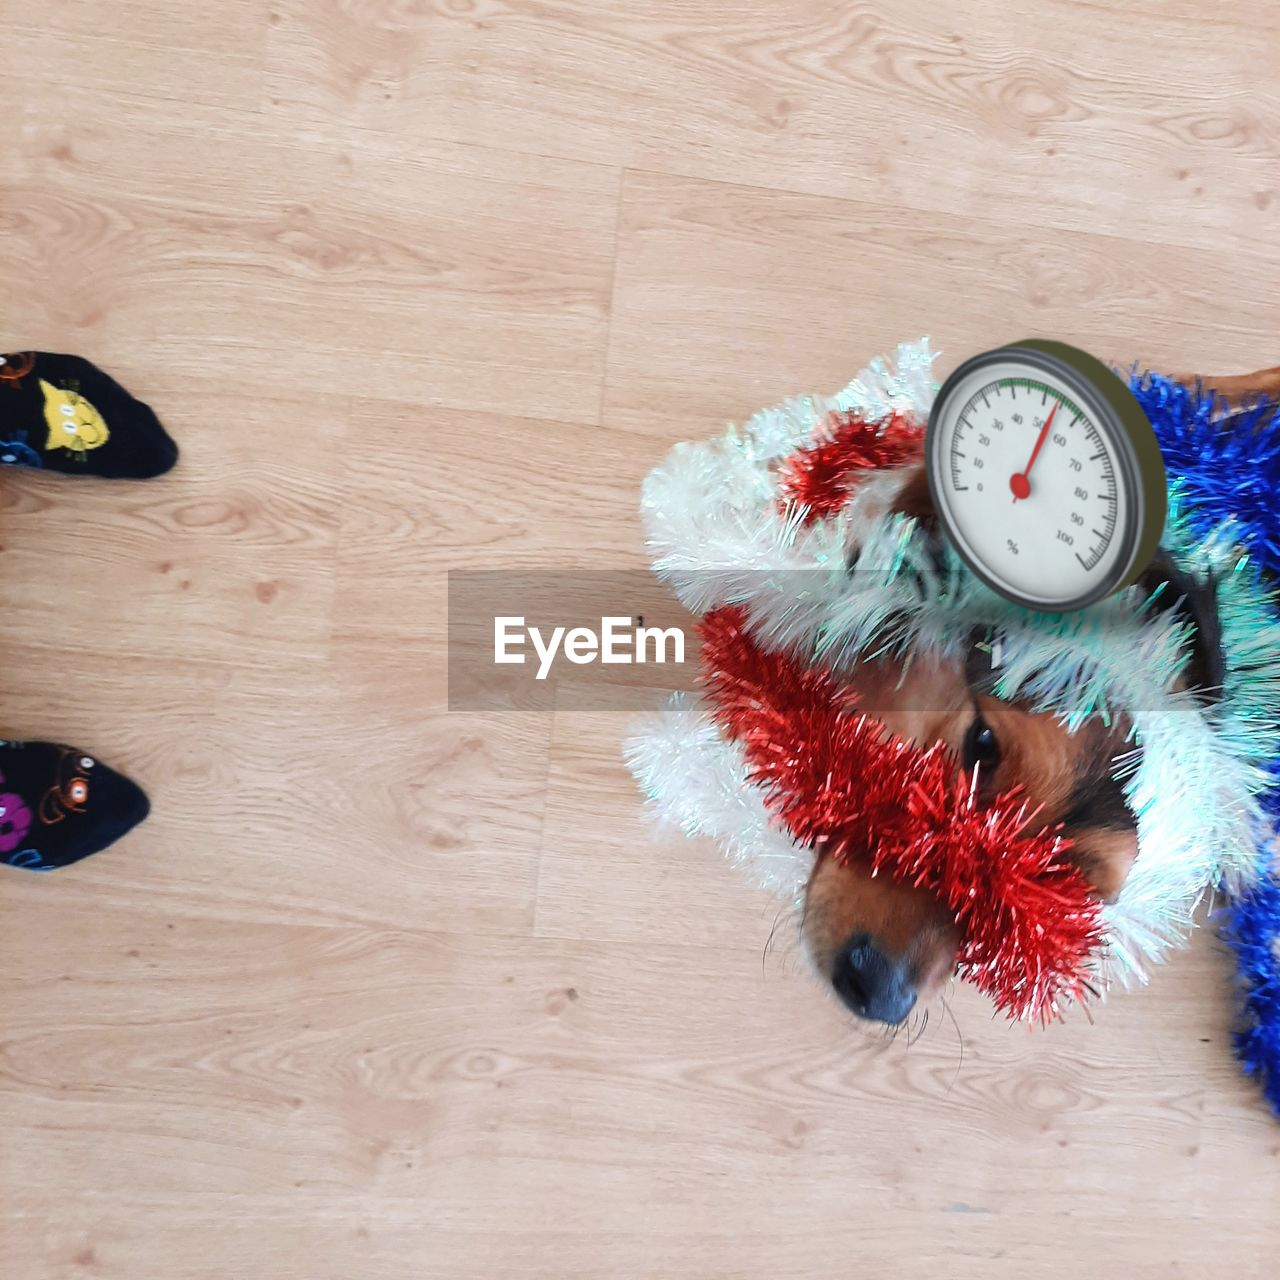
55 %
